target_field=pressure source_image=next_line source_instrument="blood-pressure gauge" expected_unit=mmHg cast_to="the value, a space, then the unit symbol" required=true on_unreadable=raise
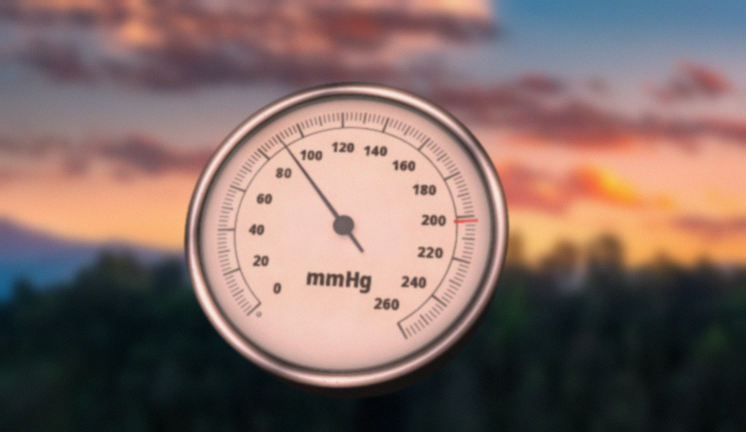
90 mmHg
